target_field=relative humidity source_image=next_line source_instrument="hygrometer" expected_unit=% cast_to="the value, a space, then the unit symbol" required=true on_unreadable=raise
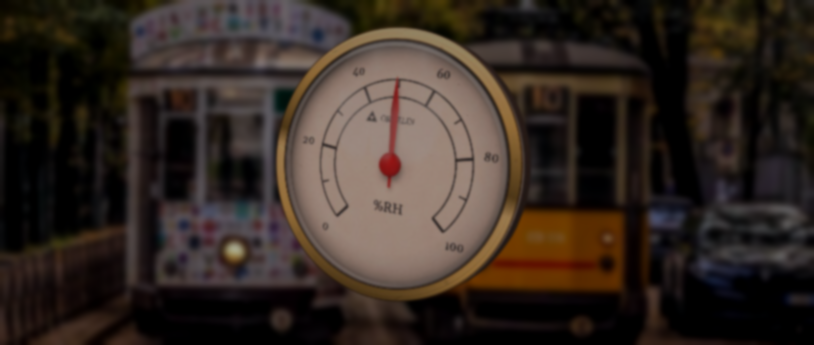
50 %
